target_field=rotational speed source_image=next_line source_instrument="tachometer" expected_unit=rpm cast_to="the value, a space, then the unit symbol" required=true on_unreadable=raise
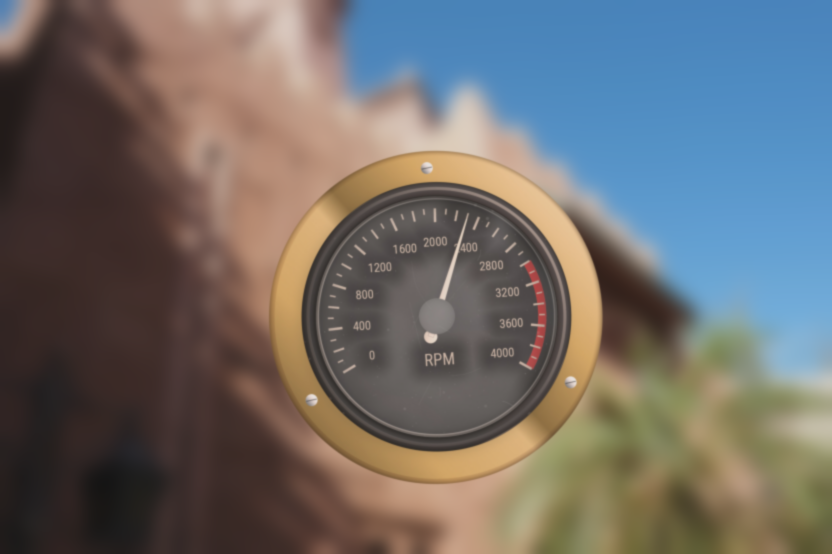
2300 rpm
